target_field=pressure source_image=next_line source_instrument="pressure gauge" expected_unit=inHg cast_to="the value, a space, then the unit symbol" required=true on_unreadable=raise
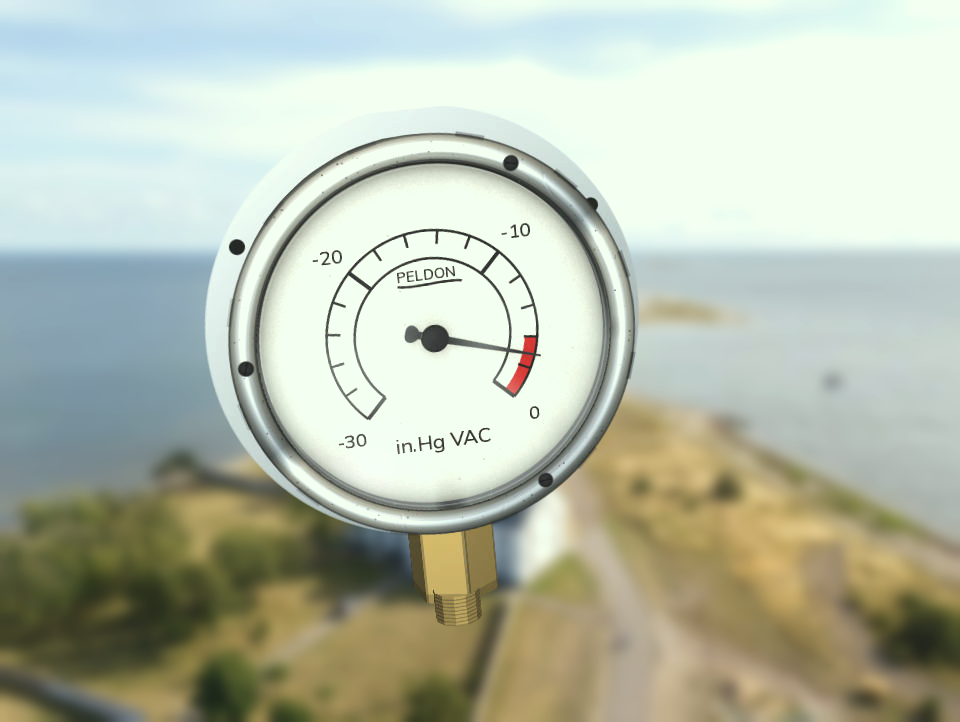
-3 inHg
